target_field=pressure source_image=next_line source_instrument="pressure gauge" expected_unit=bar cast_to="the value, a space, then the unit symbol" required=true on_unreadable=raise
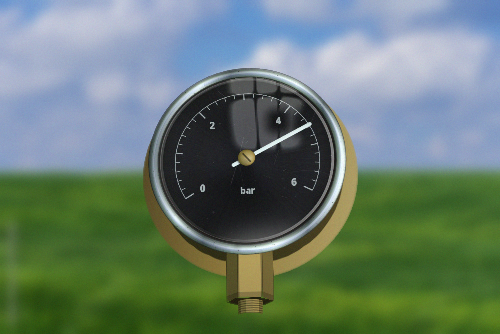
4.6 bar
